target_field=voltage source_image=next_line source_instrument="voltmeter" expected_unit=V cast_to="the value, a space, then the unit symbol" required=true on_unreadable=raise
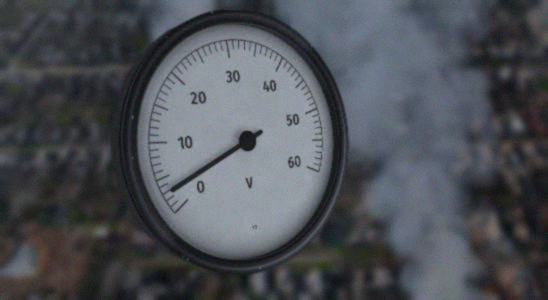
3 V
